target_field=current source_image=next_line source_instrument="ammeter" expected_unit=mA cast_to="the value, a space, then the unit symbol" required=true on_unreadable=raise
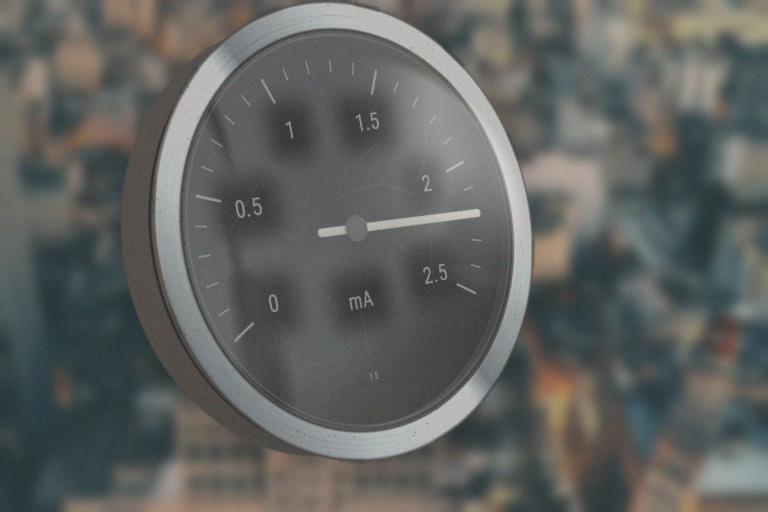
2.2 mA
